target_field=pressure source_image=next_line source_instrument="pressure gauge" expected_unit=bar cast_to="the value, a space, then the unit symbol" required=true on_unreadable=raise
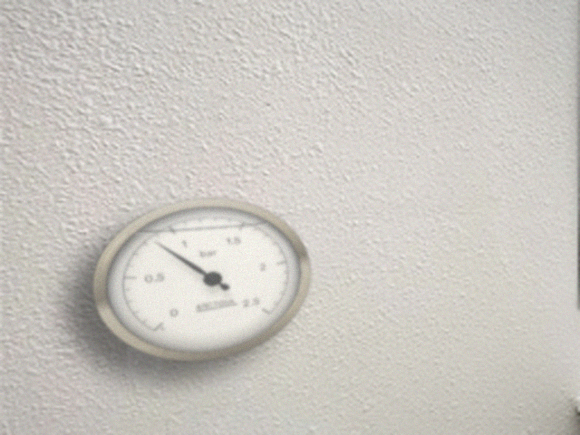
0.85 bar
